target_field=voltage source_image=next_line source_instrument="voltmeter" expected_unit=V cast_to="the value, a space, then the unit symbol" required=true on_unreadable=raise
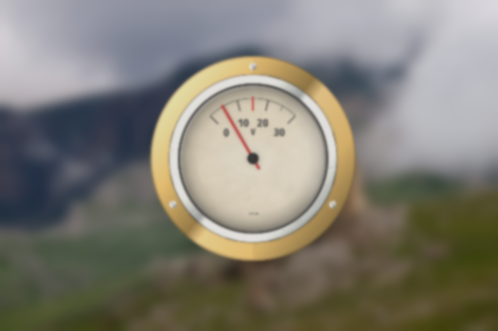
5 V
